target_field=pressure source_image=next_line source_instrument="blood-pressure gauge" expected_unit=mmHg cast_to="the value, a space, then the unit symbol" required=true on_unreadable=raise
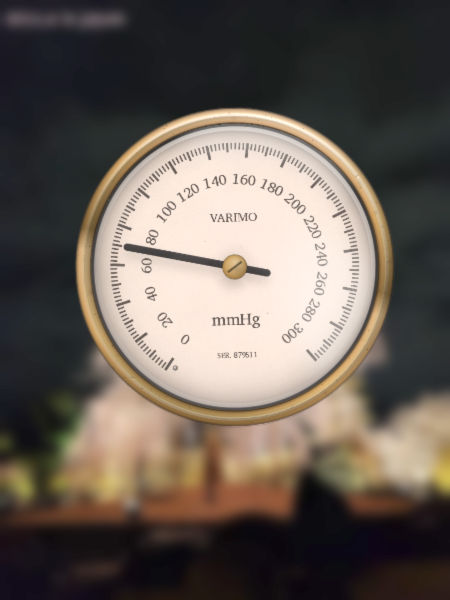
70 mmHg
